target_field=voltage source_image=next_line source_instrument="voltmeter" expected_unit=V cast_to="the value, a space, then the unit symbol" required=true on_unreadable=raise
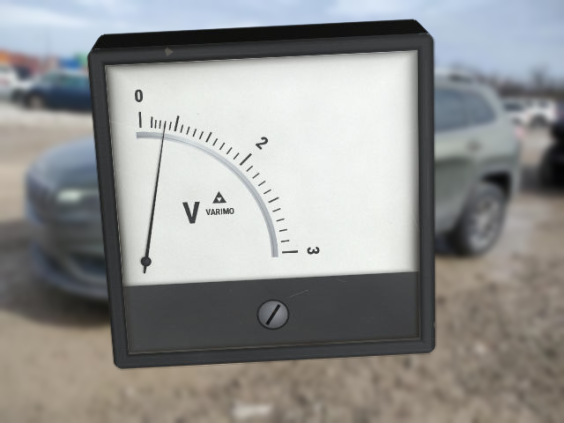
0.8 V
